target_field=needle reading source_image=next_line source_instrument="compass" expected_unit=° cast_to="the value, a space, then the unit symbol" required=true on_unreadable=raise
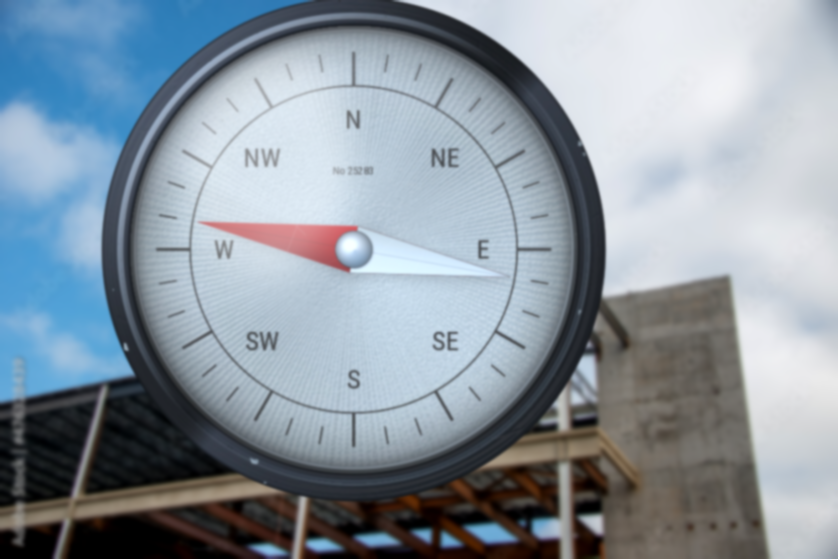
280 °
